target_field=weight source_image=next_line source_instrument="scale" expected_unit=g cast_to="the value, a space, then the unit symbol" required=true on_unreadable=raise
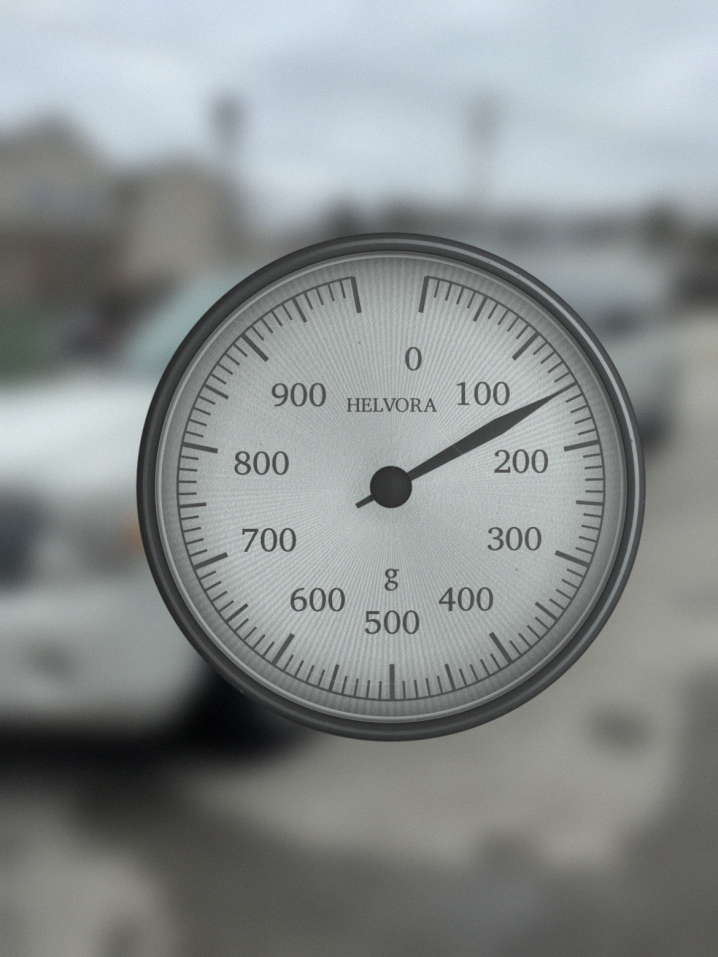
150 g
